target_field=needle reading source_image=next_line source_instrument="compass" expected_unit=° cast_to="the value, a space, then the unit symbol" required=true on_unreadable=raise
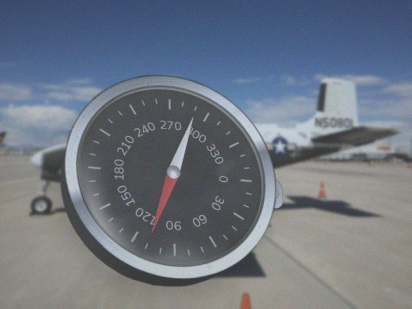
110 °
